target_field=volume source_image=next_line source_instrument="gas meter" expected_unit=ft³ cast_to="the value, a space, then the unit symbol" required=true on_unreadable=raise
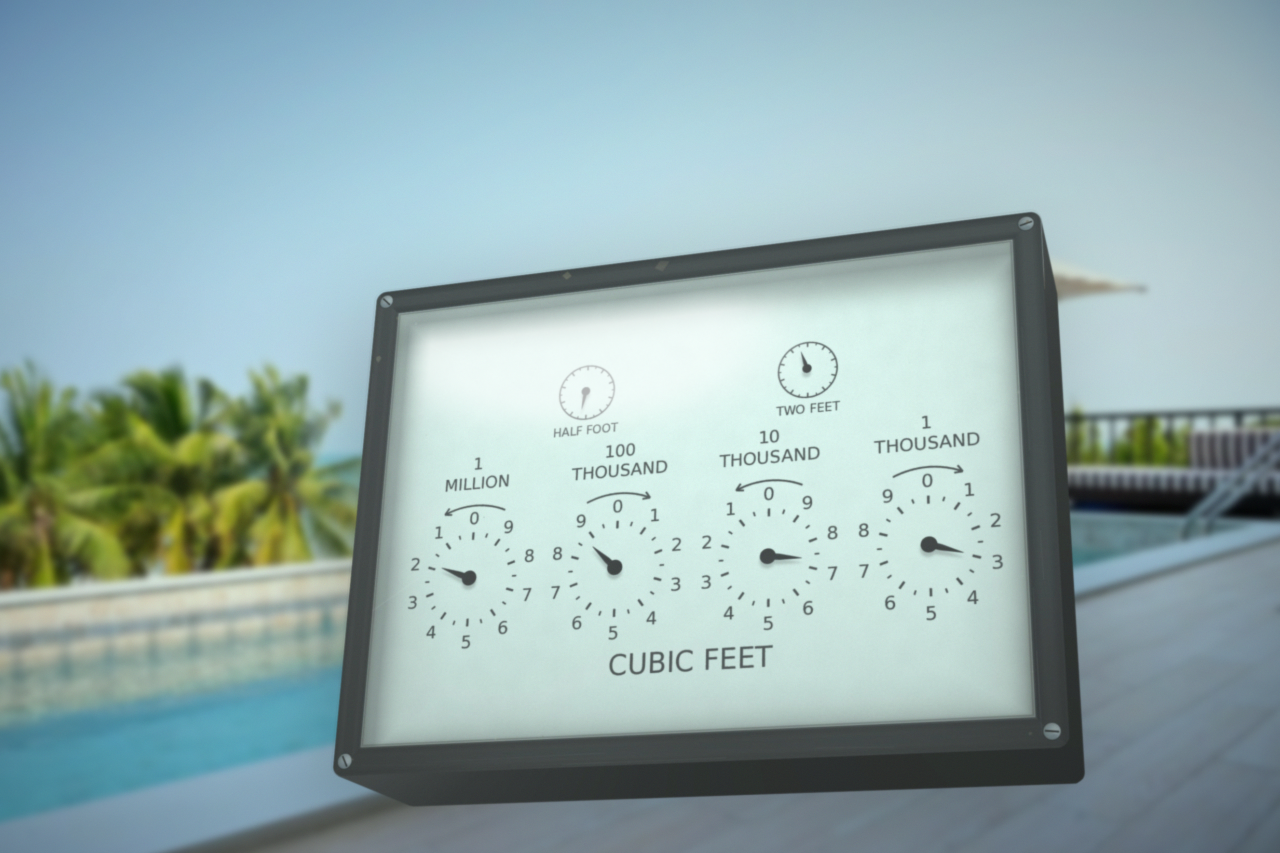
187300 ft³
